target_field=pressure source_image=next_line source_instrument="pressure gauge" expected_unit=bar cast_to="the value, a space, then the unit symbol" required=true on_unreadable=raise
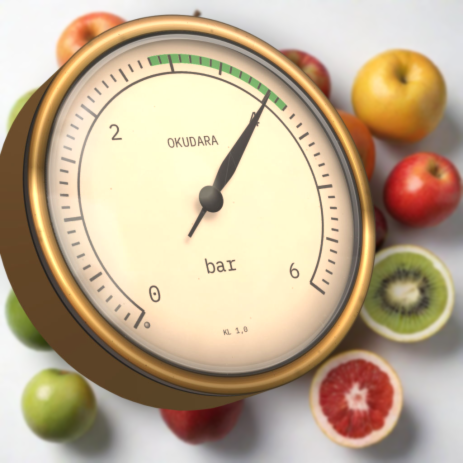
4 bar
